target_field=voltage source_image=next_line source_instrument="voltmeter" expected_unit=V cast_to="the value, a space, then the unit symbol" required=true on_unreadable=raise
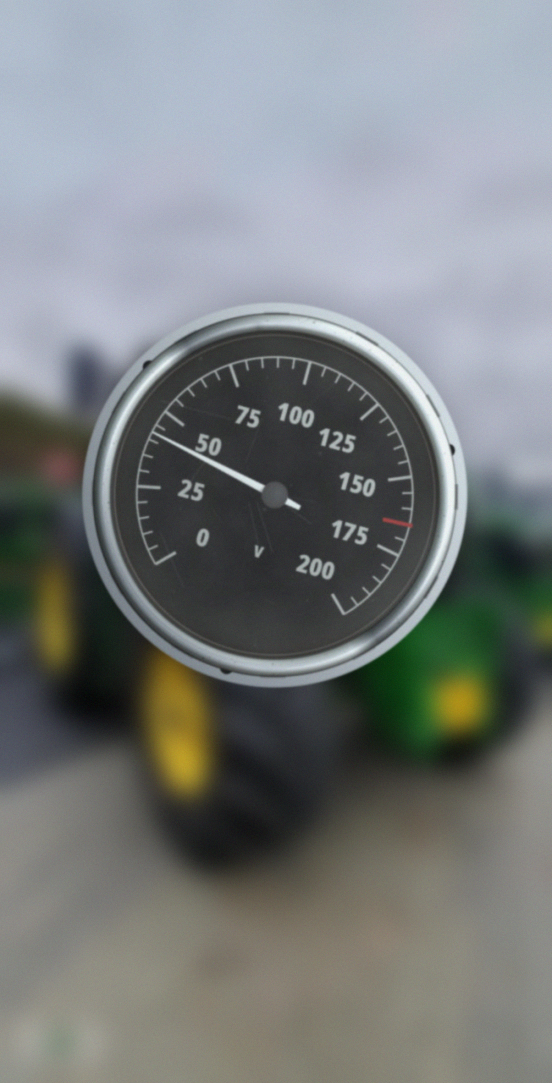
42.5 V
